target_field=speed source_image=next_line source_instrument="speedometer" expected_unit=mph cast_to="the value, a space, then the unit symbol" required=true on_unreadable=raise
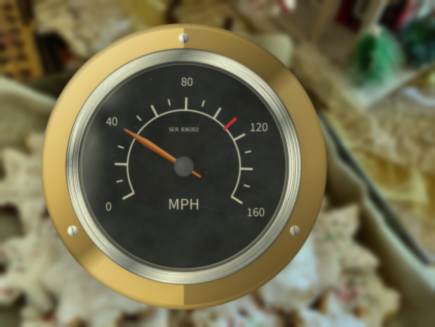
40 mph
